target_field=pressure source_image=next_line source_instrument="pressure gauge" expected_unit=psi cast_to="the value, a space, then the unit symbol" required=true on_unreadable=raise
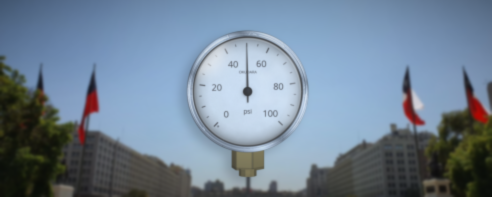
50 psi
